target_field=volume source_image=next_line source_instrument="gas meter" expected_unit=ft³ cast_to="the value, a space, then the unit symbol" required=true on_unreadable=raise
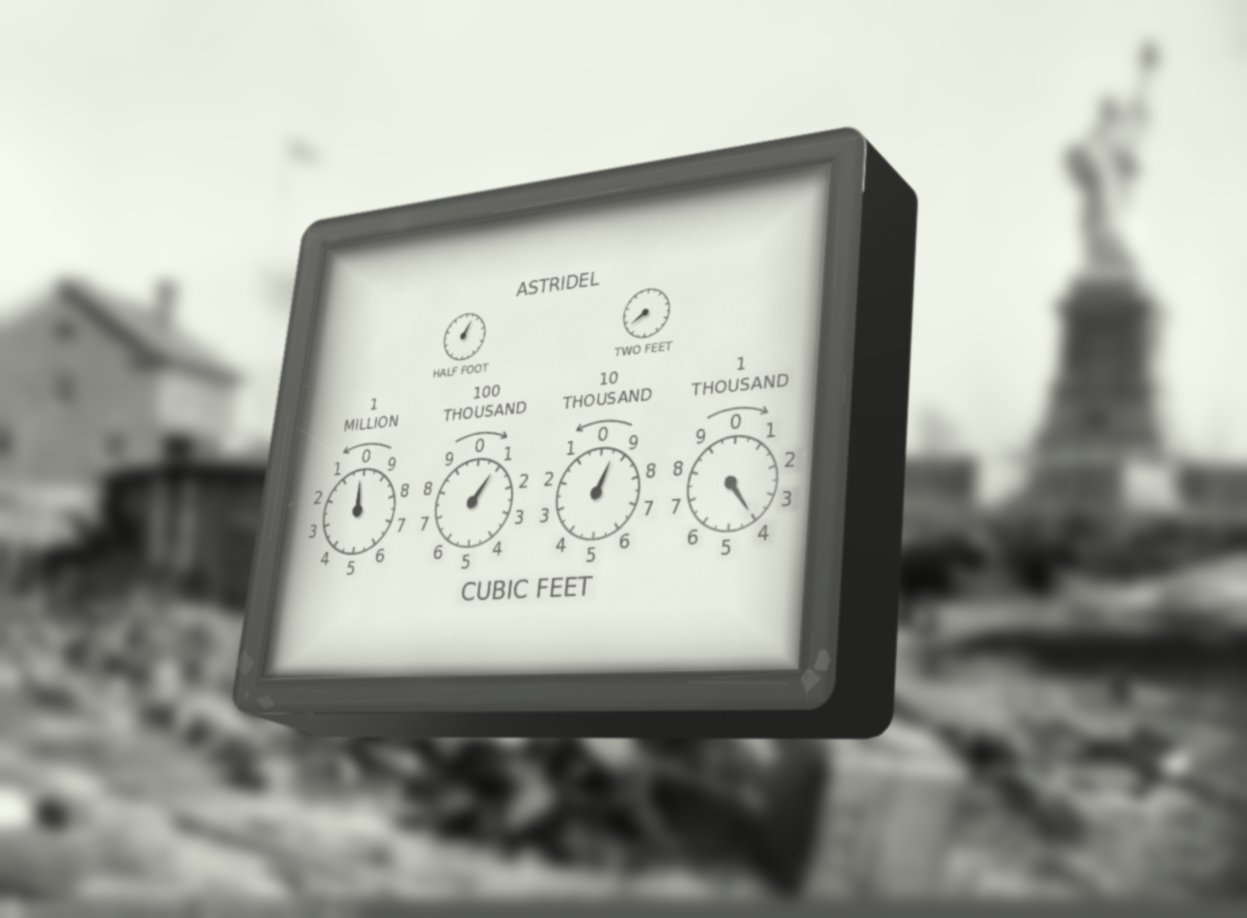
9400 ft³
